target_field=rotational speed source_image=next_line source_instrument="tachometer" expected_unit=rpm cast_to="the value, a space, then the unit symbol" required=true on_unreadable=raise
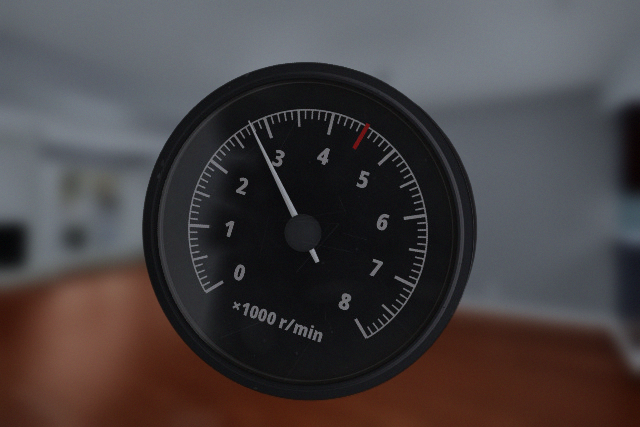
2800 rpm
